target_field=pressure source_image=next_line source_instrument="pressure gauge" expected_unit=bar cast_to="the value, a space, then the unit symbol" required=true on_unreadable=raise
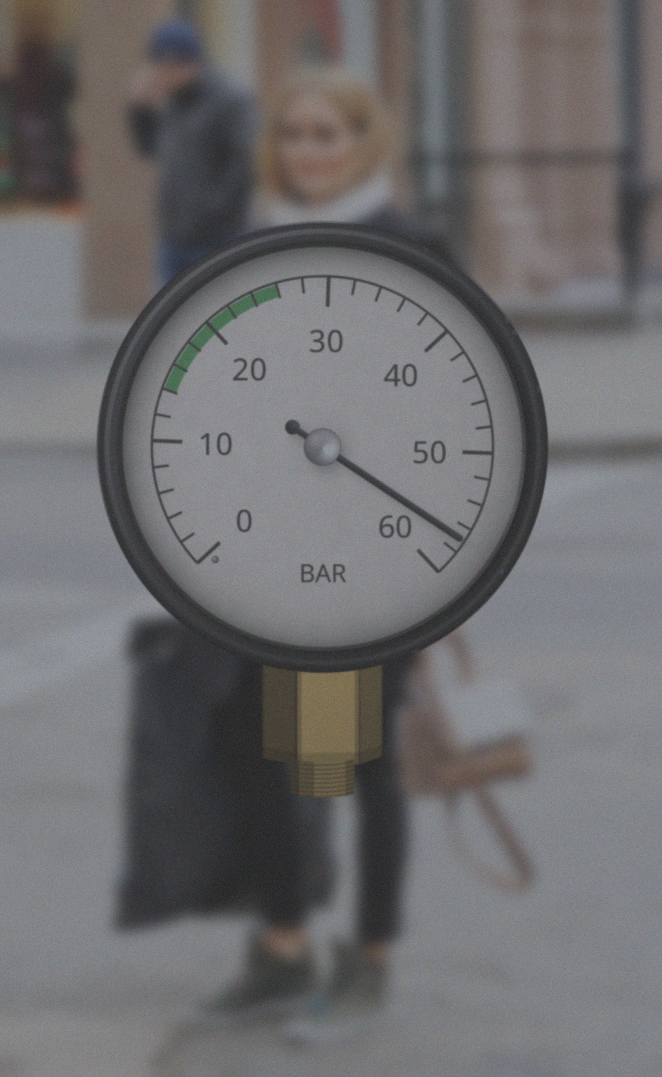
57 bar
